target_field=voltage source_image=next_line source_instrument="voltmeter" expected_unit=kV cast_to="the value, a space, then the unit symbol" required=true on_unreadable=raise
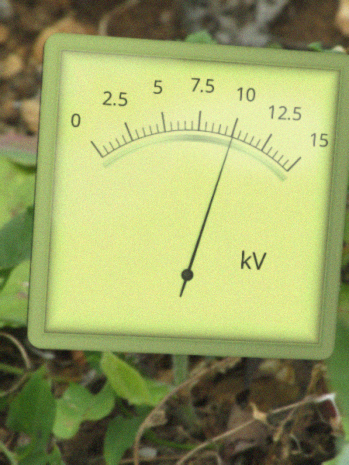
10 kV
